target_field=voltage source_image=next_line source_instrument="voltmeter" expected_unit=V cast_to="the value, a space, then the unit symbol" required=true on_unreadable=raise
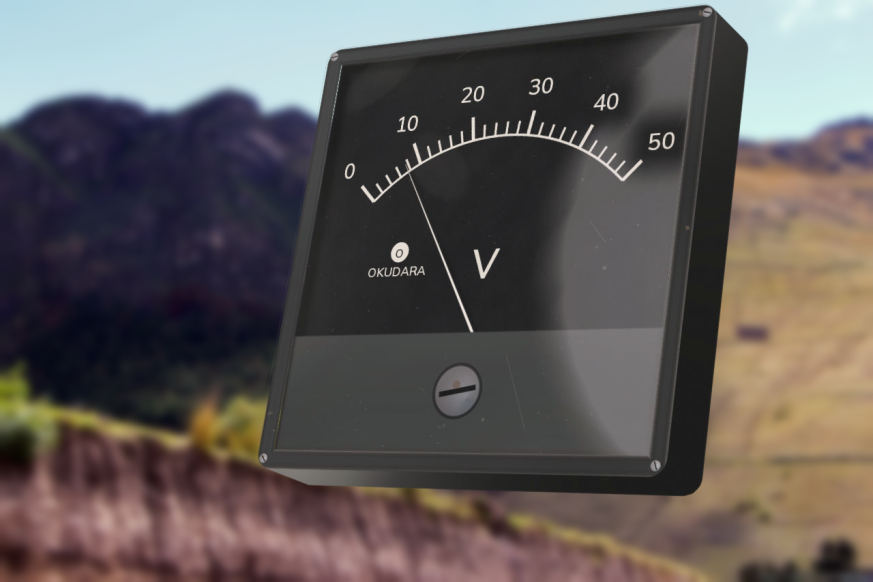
8 V
